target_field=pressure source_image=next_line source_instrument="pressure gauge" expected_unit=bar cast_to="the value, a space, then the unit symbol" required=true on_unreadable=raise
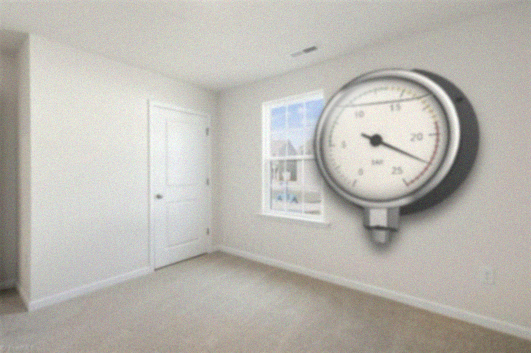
22.5 bar
